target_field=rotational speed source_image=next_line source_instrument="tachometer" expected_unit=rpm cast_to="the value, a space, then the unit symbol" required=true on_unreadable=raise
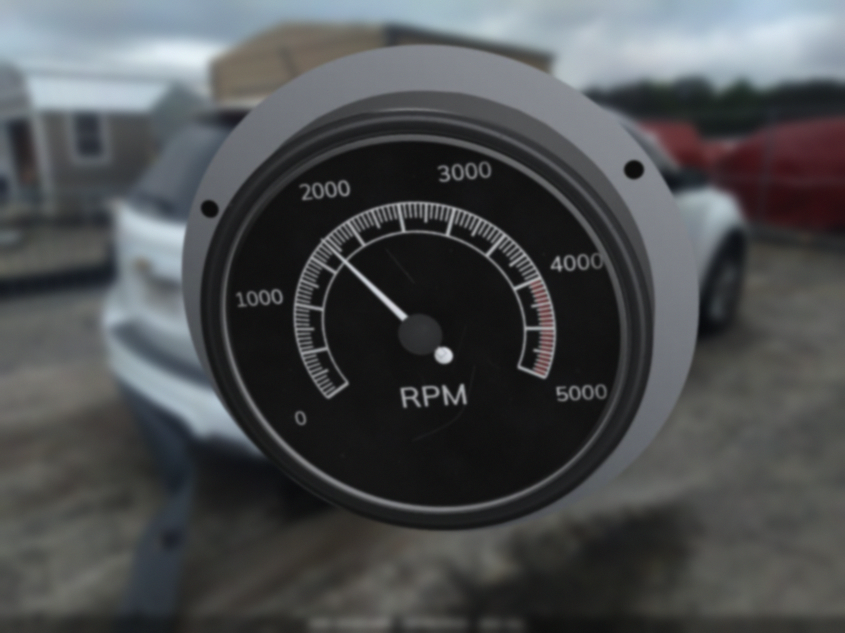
1750 rpm
